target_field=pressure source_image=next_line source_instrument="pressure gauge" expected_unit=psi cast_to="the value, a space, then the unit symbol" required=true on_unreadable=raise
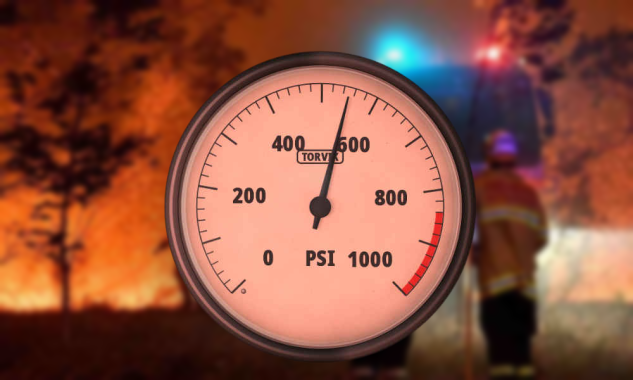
550 psi
